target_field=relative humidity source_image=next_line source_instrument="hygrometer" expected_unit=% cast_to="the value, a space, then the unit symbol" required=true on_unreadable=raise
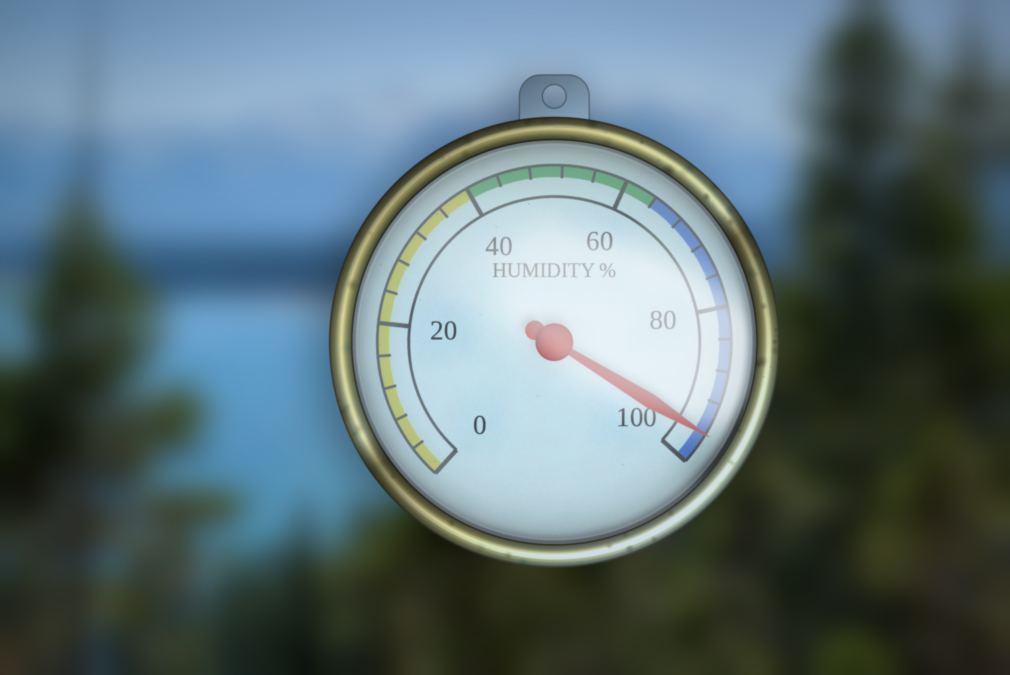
96 %
